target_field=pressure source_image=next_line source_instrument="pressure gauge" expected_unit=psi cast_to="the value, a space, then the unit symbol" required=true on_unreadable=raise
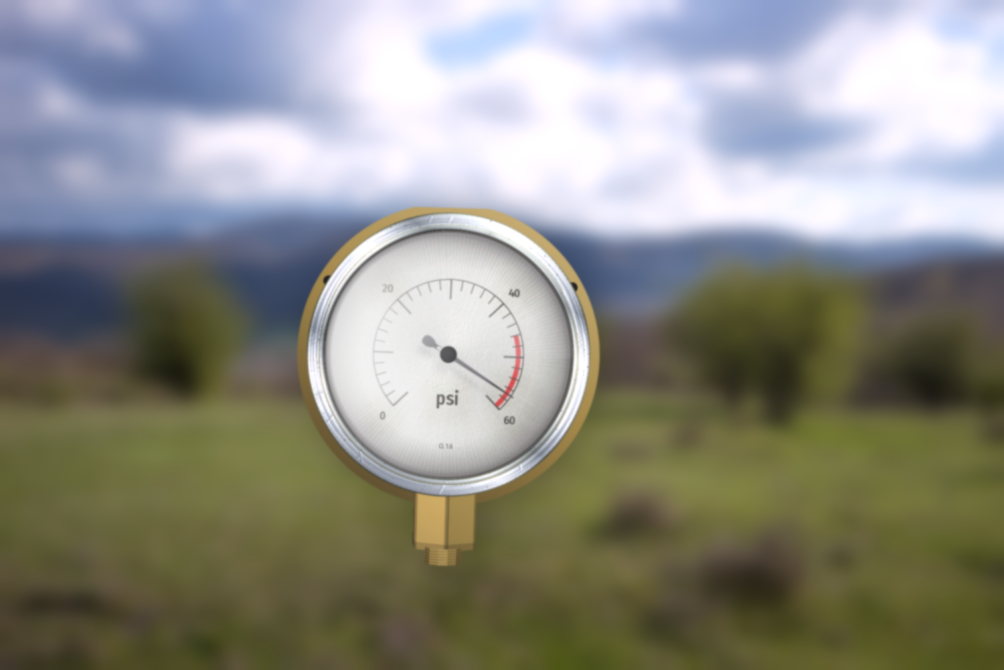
57 psi
